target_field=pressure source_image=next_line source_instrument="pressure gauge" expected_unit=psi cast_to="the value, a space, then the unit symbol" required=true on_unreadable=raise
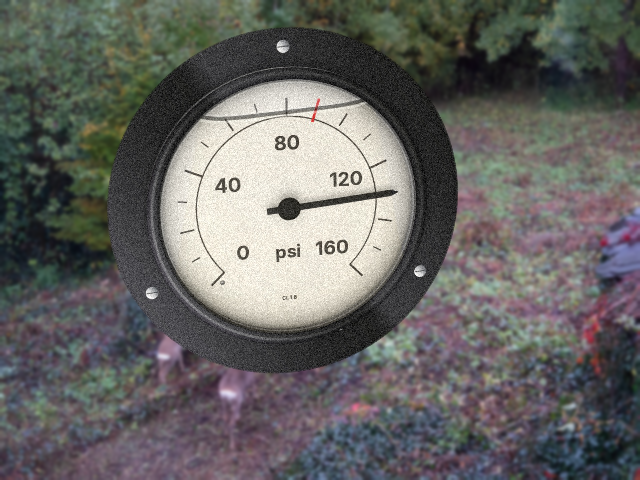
130 psi
